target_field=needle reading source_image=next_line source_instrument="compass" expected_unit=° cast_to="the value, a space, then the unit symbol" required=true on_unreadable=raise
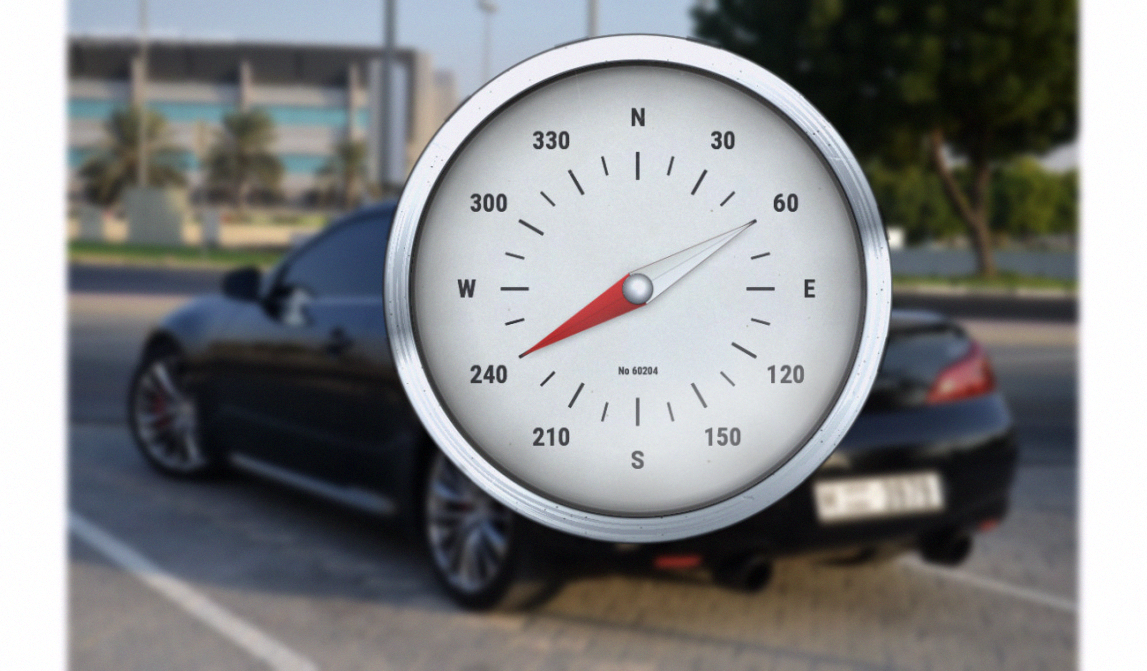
240 °
